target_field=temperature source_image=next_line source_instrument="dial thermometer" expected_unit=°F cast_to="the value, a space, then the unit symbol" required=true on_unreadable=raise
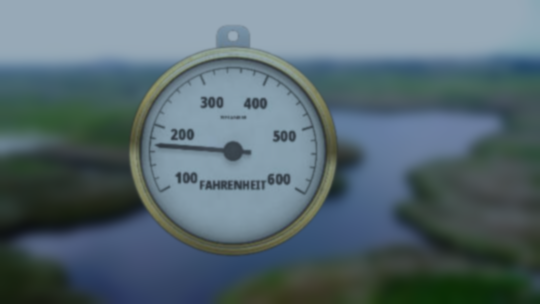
170 °F
